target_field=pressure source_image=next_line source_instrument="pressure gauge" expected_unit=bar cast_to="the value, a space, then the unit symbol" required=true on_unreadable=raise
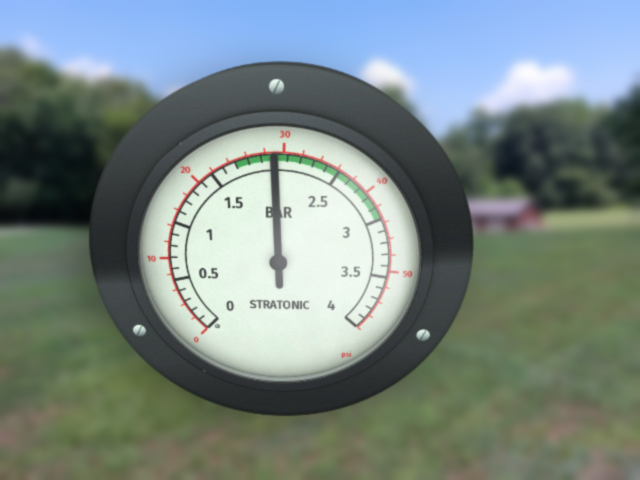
2 bar
